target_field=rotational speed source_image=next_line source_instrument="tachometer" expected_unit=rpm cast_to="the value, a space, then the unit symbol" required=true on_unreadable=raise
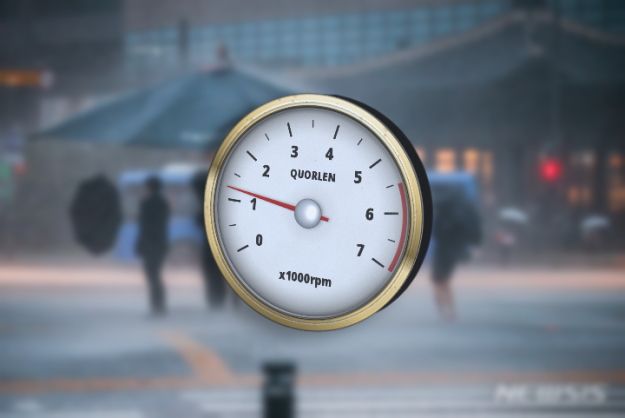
1250 rpm
